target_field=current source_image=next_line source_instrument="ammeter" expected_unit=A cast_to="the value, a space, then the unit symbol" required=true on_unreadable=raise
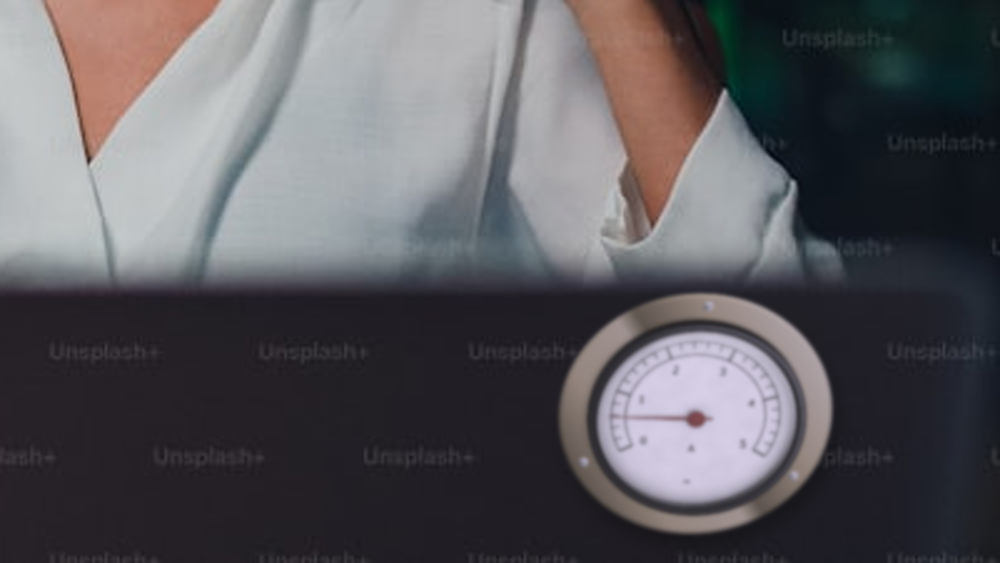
0.6 A
